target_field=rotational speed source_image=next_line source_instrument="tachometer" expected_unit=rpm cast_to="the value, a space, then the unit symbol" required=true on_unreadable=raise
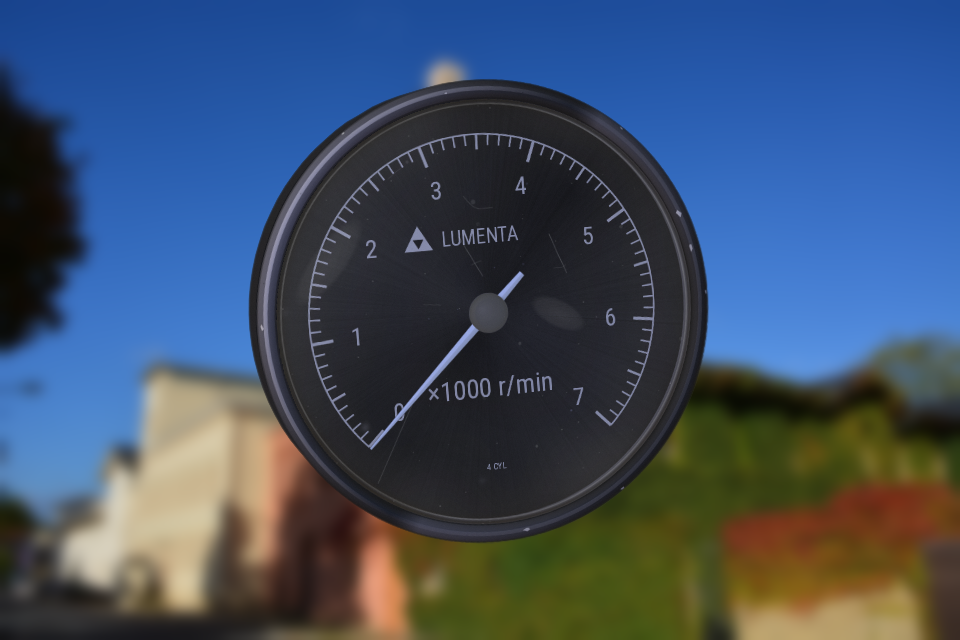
0 rpm
